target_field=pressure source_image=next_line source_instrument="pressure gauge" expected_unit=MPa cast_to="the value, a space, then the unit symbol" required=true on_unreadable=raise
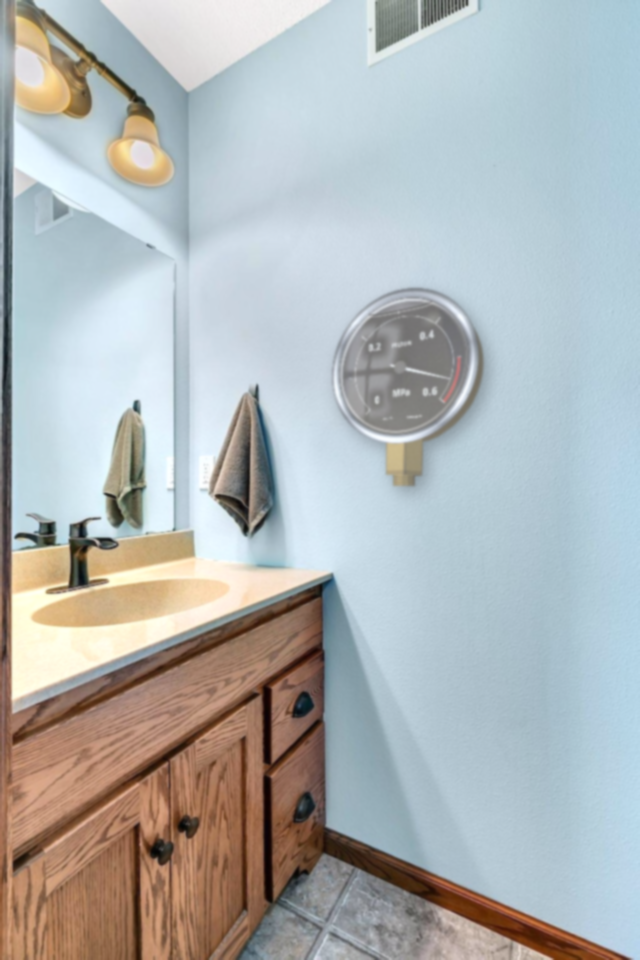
0.55 MPa
